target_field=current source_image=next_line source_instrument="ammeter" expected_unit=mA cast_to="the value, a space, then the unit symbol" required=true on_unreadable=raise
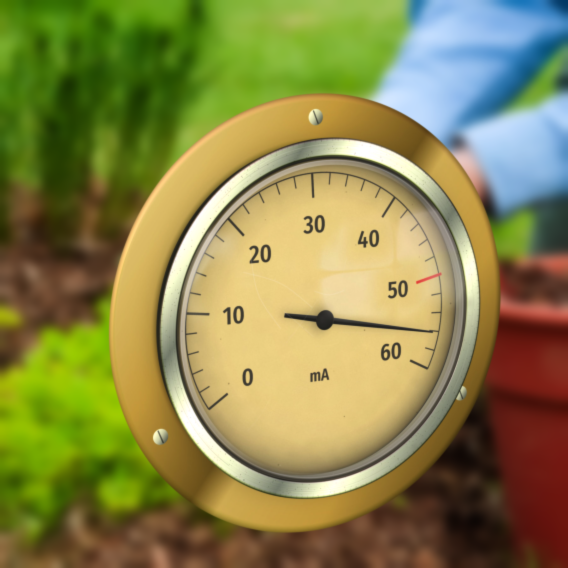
56 mA
